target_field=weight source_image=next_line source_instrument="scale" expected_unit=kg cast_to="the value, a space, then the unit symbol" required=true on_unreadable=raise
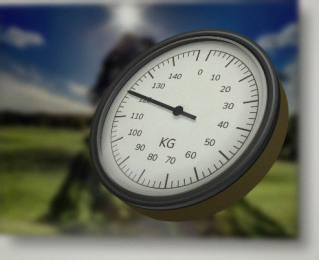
120 kg
